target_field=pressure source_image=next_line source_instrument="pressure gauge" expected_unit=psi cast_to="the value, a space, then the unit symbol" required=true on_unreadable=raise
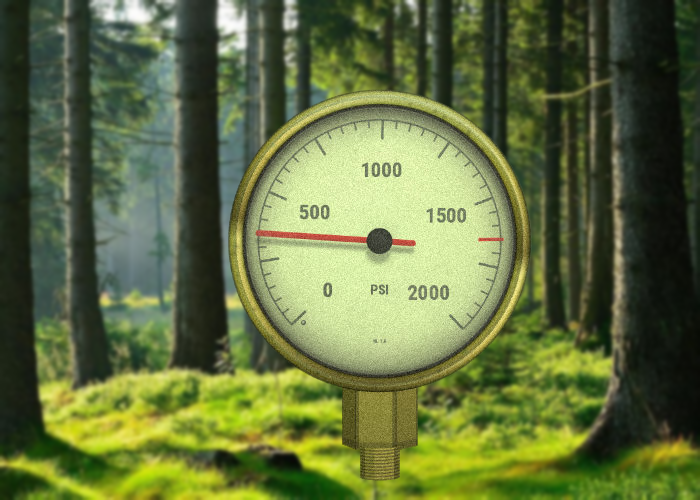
350 psi
